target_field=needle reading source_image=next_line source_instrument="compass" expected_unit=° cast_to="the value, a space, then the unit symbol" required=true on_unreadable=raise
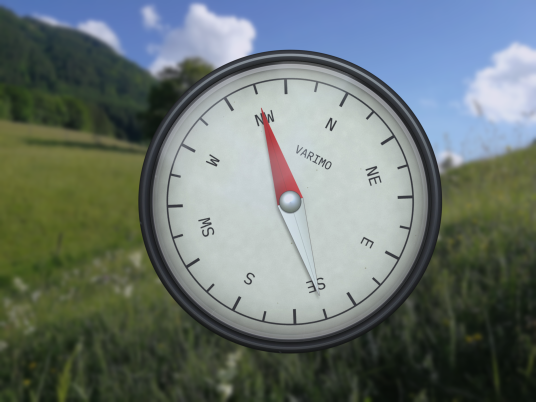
315 °
